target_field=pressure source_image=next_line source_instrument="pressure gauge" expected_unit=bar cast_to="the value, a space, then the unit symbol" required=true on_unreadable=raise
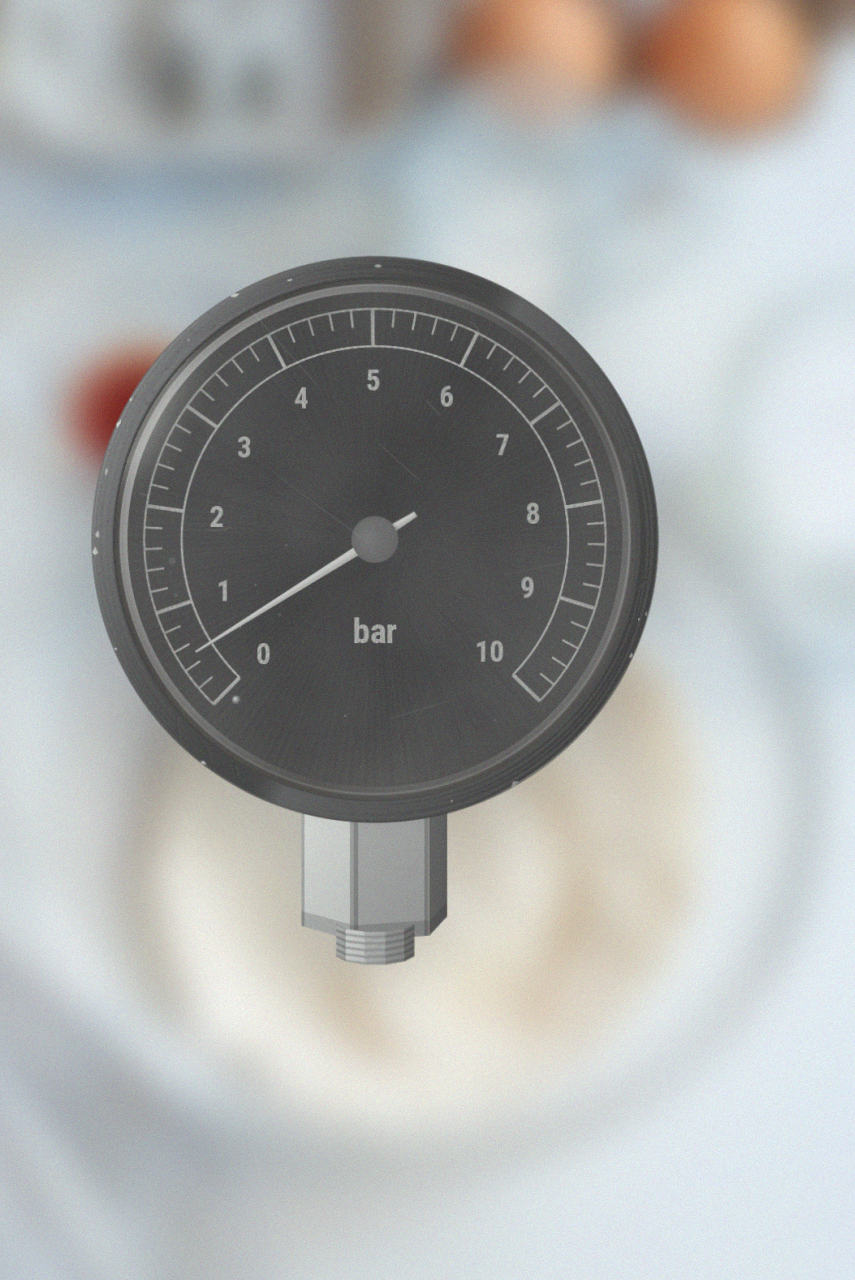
0.5 bar
